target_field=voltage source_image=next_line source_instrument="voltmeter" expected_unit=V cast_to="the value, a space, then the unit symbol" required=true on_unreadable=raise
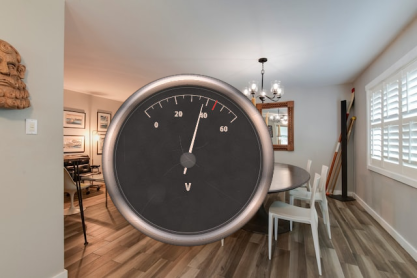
37.5 V
